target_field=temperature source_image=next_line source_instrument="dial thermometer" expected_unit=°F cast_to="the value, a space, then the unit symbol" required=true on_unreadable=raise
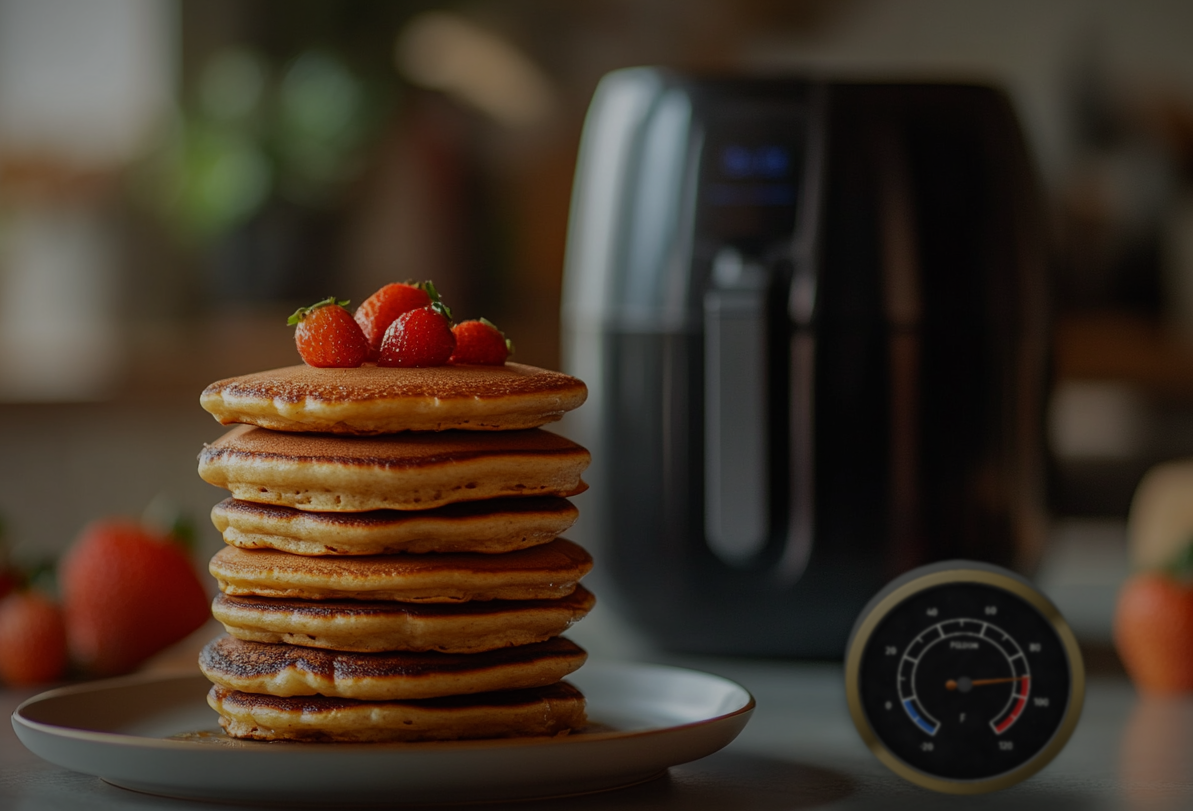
90 °F
